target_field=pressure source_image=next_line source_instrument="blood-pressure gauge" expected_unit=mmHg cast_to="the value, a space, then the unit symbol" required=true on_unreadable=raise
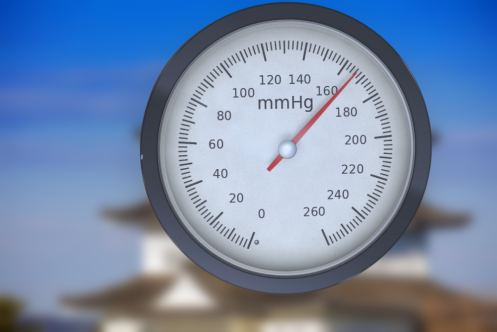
166 mmHg
